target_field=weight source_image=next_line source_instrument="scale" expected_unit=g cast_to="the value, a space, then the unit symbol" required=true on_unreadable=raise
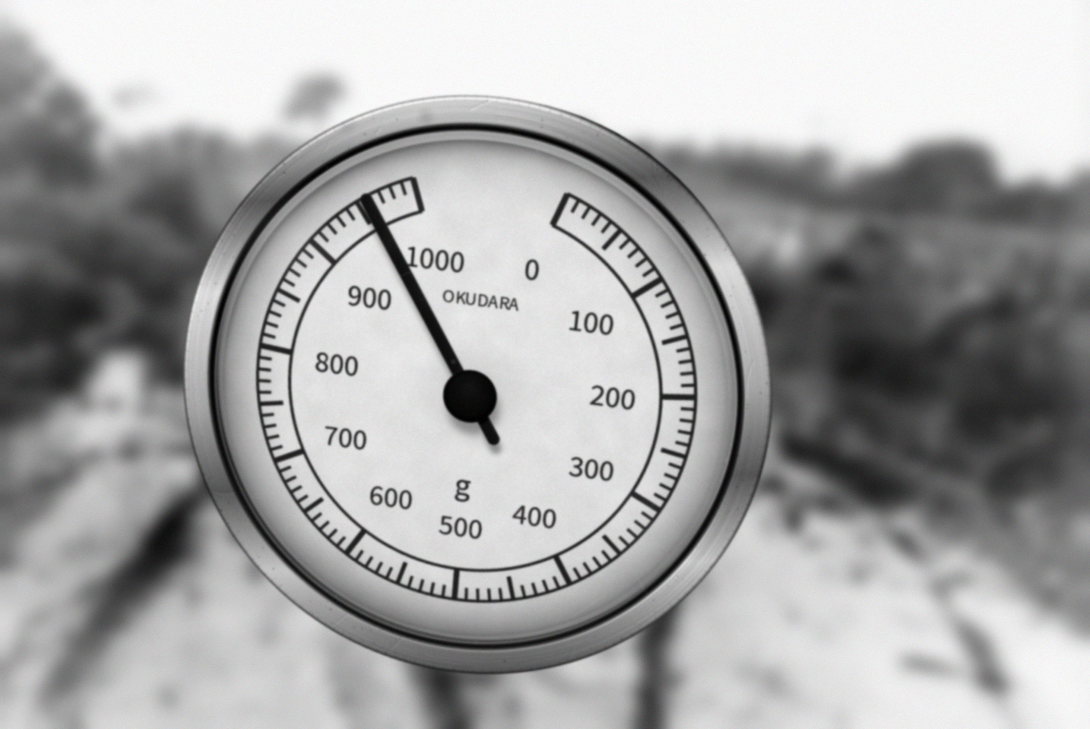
960 g
